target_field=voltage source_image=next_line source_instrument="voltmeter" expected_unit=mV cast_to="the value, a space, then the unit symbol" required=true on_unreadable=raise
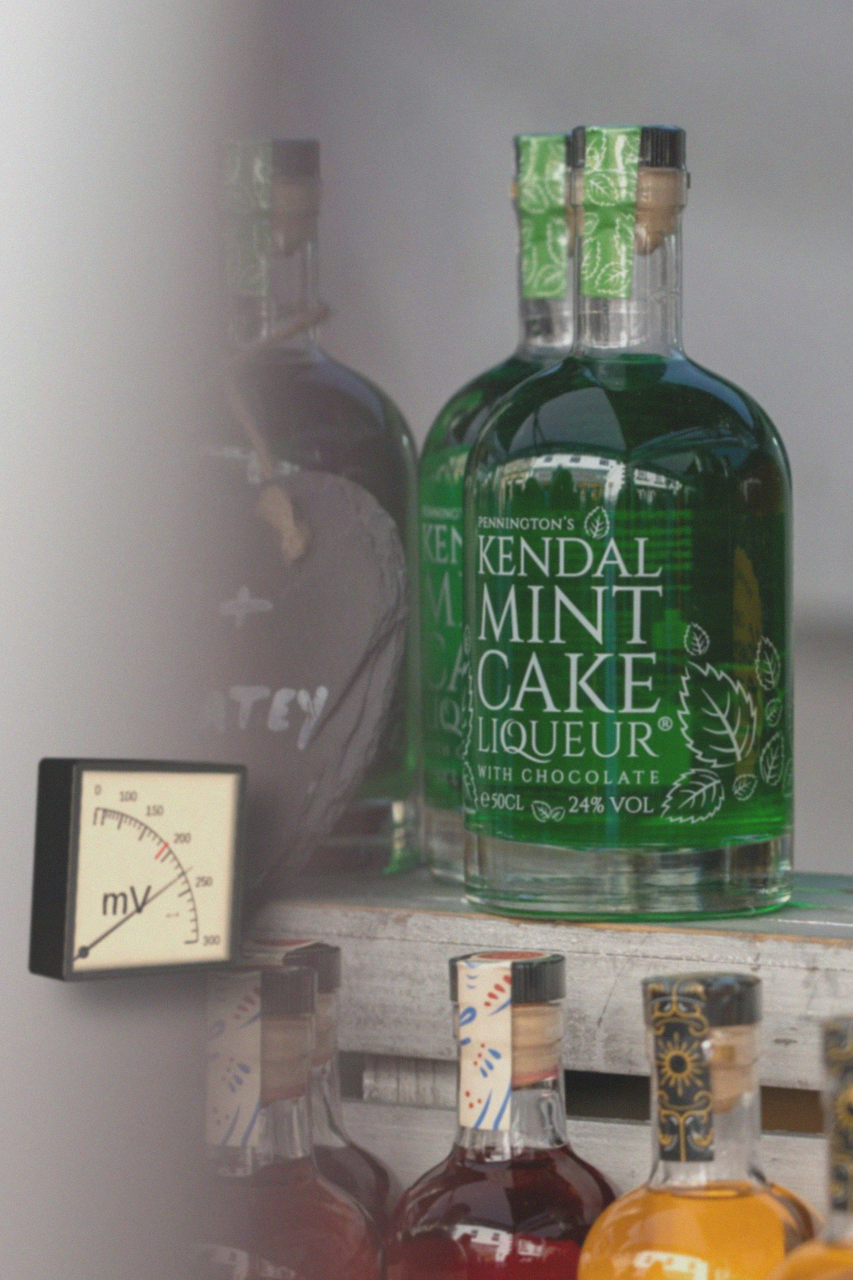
230 mV
